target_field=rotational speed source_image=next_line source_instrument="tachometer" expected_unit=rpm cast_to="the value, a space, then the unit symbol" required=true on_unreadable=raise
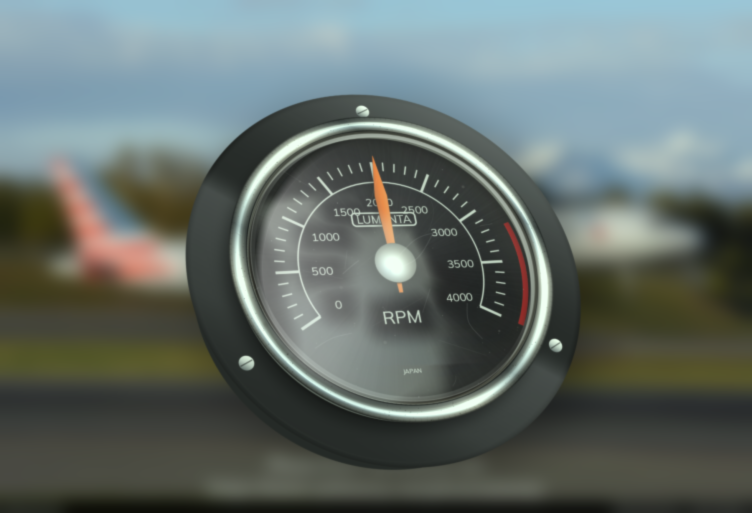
2000 rpm
